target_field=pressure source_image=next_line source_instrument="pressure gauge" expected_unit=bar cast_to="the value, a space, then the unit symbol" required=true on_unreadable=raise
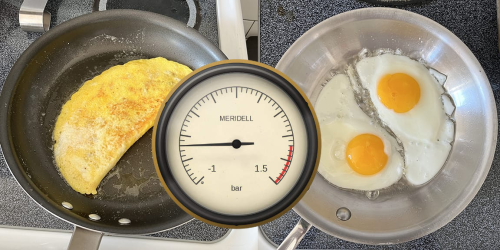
-0.6 bar
